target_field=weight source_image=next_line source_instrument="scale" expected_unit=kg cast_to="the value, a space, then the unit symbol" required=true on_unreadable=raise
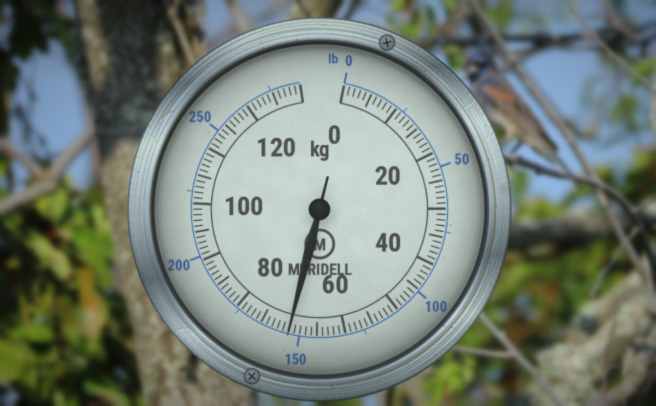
70 kg
